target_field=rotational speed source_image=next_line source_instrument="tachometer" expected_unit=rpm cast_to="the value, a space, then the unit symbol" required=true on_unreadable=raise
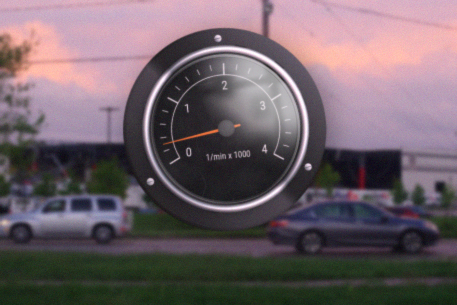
300 rpm
